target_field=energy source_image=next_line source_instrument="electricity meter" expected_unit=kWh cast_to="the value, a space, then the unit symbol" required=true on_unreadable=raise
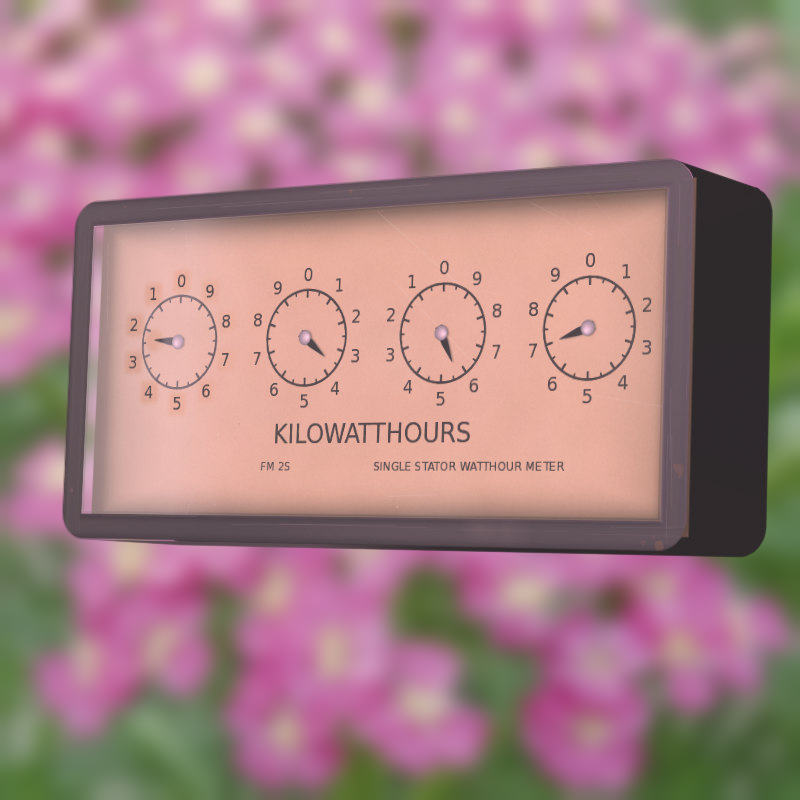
2357 kWh
